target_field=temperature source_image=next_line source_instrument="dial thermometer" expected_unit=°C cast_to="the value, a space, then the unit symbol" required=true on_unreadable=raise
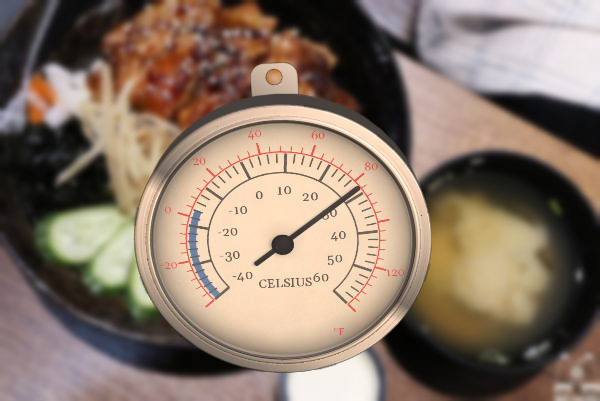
28 °C
